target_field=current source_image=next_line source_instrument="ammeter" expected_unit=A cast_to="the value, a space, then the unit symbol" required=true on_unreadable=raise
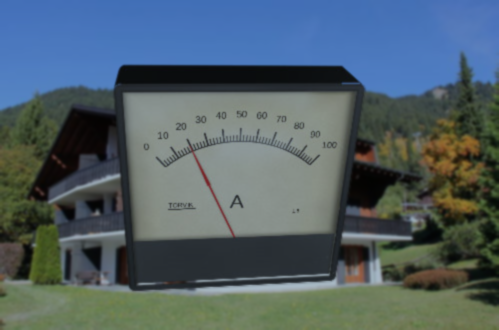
20 A
